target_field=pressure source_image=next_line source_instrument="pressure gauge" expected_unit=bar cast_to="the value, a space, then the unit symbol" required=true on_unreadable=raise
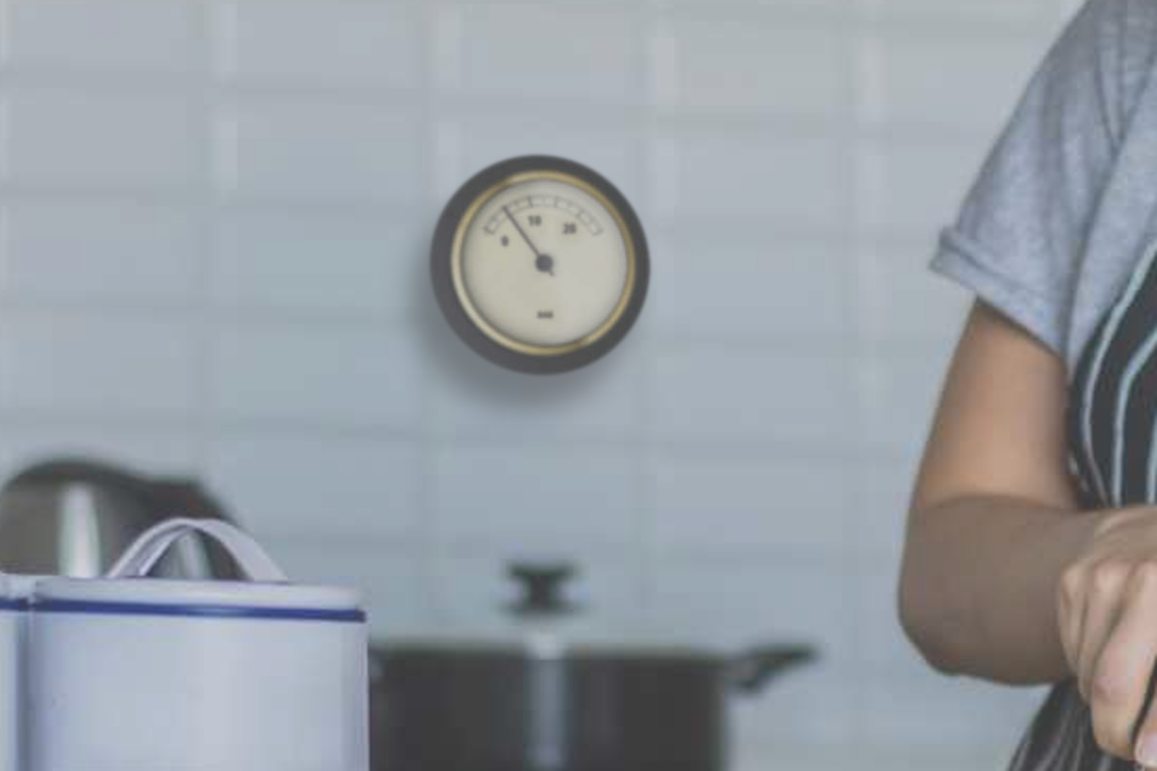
5 bar
